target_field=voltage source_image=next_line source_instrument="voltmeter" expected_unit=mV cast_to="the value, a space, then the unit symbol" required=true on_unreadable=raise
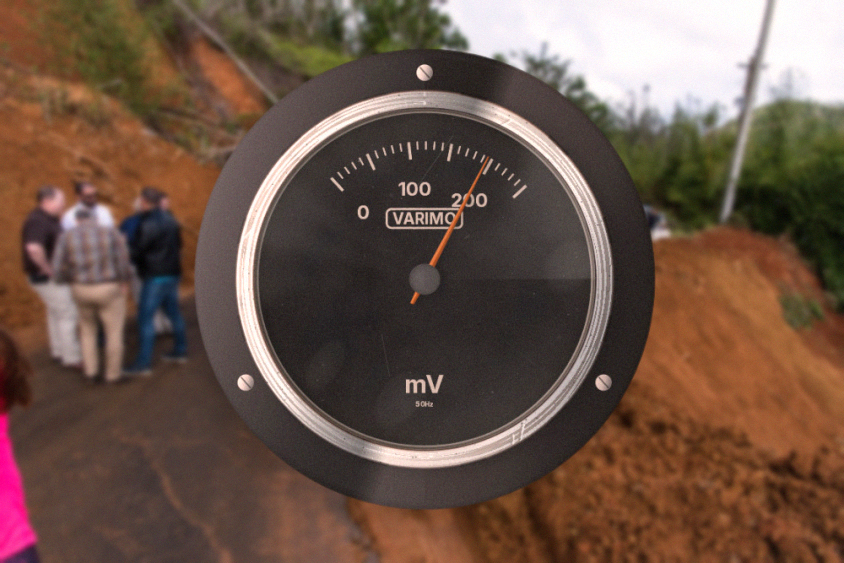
195 mV
